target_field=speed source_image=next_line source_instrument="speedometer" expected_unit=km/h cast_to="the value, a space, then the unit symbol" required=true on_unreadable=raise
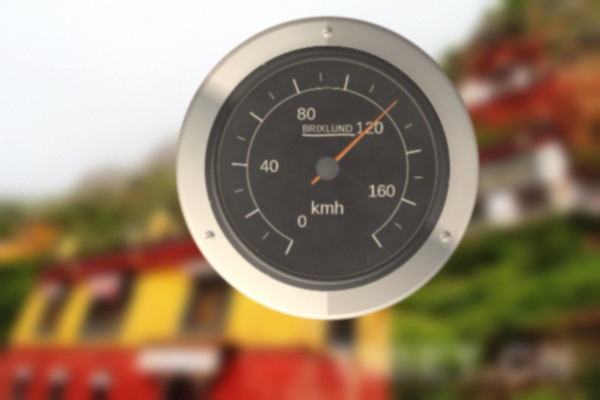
120 km/h
